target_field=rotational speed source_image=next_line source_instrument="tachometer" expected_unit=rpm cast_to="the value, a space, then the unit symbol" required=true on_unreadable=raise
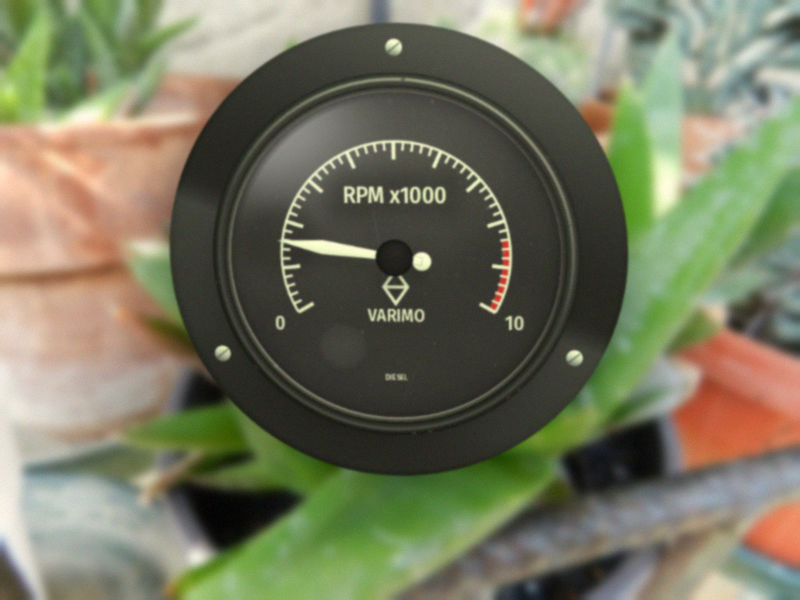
1600 rpm
